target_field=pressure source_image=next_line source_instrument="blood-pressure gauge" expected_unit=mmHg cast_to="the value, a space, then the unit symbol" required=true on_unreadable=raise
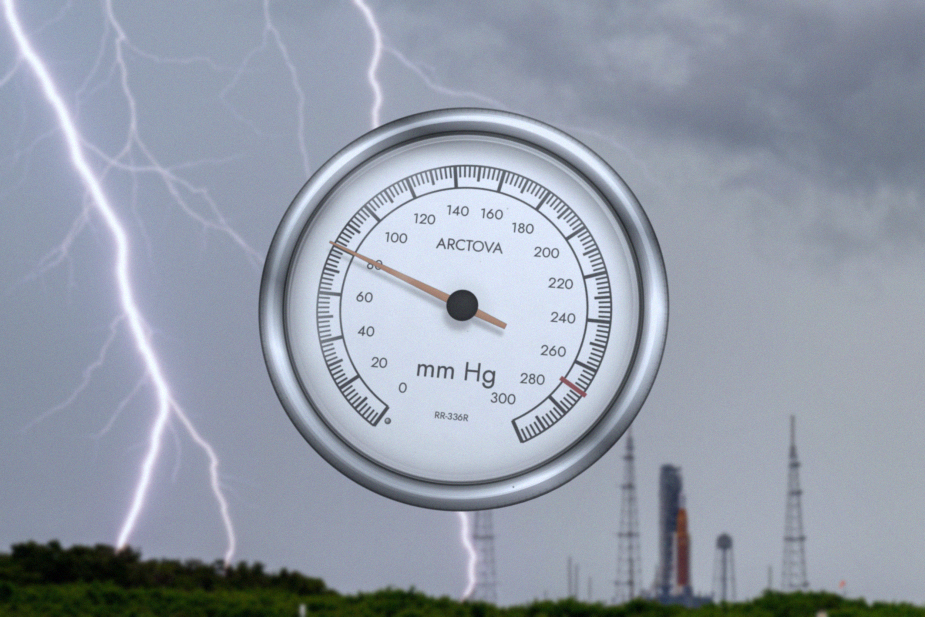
80 mmHg
